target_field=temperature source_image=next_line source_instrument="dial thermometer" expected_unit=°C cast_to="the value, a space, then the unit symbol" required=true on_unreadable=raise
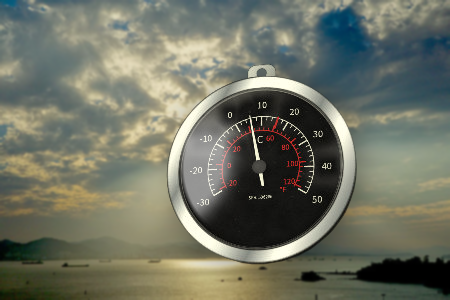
6 °C
